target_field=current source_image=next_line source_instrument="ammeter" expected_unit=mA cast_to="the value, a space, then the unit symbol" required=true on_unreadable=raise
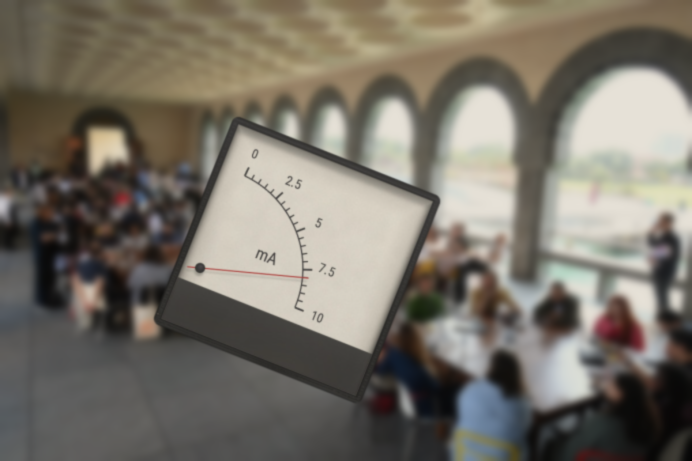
8 mA
